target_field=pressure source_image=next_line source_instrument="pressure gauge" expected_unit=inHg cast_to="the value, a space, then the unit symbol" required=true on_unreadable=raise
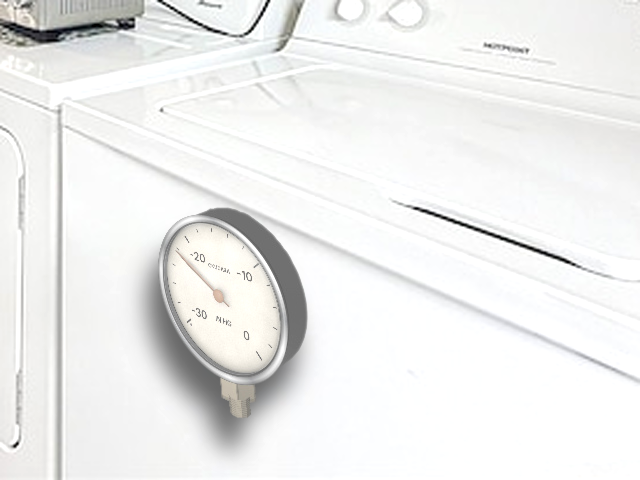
-22 inHg
